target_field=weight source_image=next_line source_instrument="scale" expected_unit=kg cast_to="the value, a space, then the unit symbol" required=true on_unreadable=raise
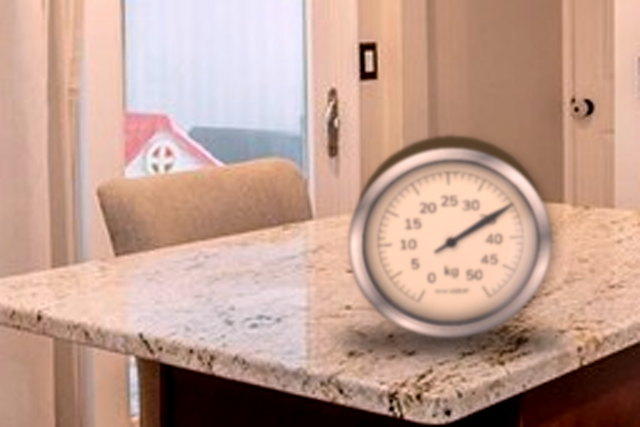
35 kg
